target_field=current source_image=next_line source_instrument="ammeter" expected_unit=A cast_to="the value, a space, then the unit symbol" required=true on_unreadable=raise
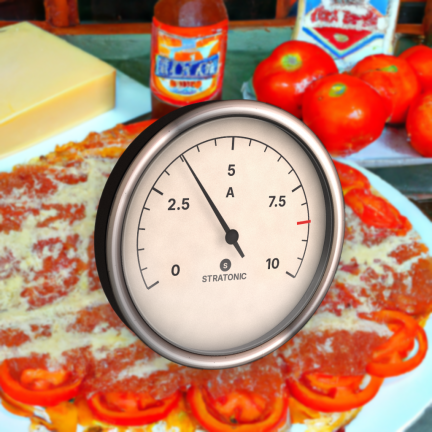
3.5 A
